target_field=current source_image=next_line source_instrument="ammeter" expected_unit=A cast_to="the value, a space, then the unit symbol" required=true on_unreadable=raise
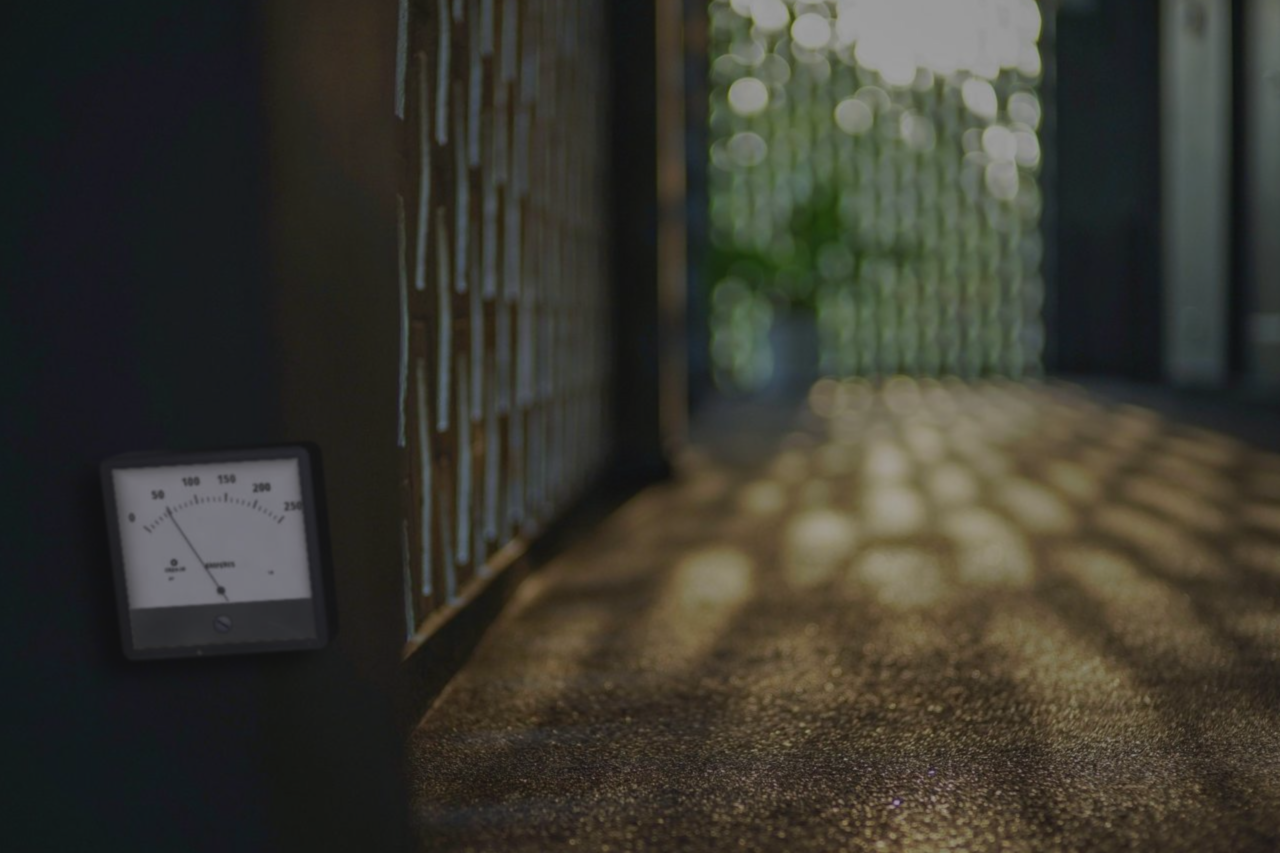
50 A
